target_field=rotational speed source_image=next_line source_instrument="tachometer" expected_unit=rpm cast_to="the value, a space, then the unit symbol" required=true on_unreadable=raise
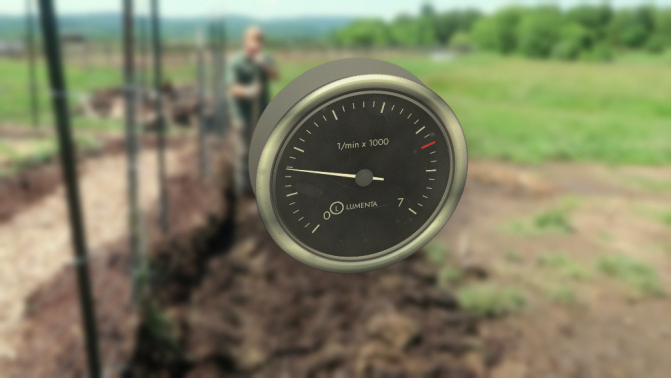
1600 rpm
